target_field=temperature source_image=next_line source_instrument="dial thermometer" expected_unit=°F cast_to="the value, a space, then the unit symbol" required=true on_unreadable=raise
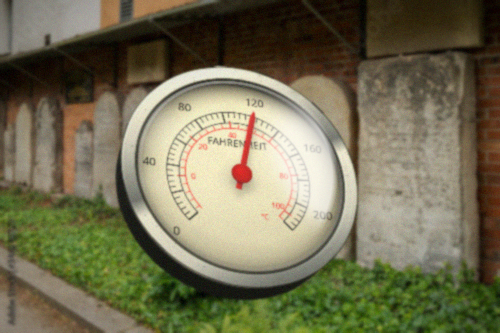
120 °F
